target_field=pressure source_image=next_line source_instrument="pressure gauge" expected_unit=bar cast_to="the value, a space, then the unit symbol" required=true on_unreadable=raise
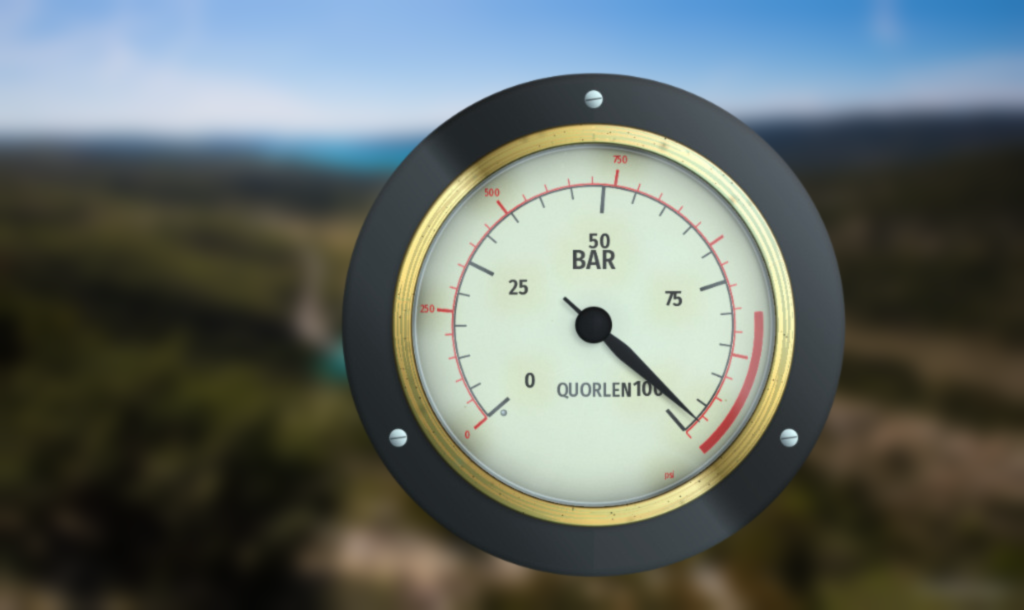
97.5 bar
